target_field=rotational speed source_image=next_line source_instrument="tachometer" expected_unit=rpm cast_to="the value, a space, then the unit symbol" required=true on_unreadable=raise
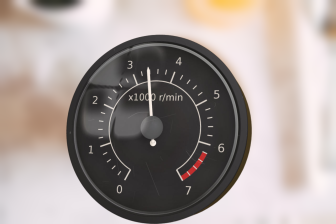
3400 rpm
